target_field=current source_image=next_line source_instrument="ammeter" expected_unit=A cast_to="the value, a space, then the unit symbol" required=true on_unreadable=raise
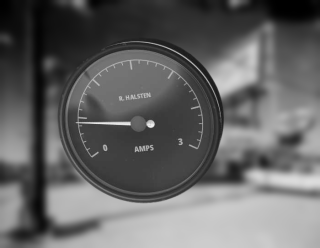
0.45 A
